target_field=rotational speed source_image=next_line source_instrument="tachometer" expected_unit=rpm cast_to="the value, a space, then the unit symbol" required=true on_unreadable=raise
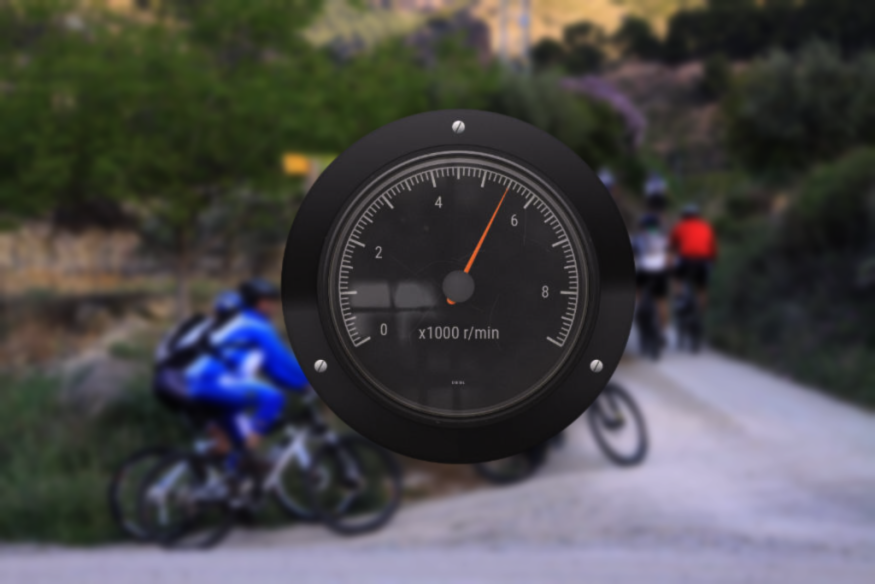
5500 rpm
